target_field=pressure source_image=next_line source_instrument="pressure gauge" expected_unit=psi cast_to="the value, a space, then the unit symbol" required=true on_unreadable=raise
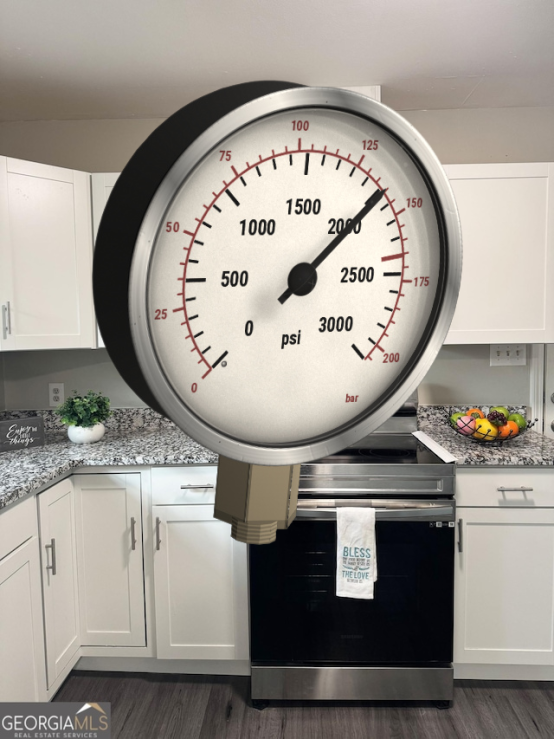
2000 psi
